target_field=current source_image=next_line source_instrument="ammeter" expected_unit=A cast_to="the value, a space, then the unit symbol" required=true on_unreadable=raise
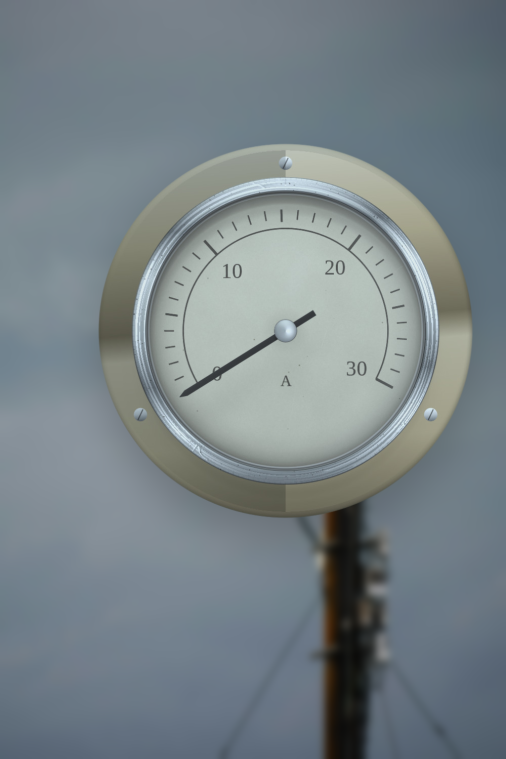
0 A
